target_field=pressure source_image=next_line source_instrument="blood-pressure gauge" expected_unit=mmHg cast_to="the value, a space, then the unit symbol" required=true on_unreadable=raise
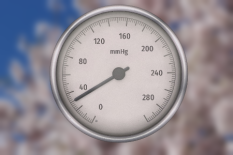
30 mmHg
